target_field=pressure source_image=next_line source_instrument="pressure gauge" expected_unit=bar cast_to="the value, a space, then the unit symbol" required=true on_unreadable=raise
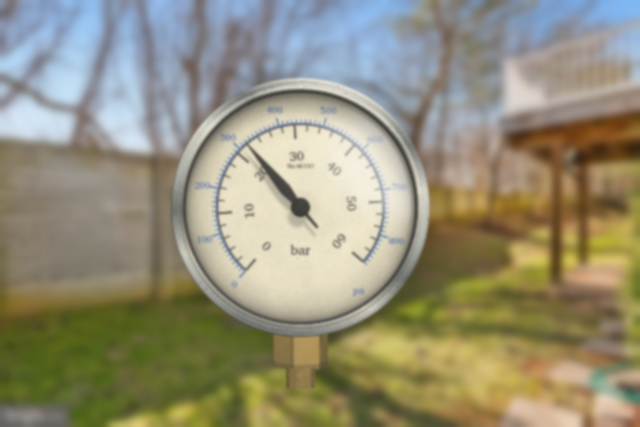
22 bar
